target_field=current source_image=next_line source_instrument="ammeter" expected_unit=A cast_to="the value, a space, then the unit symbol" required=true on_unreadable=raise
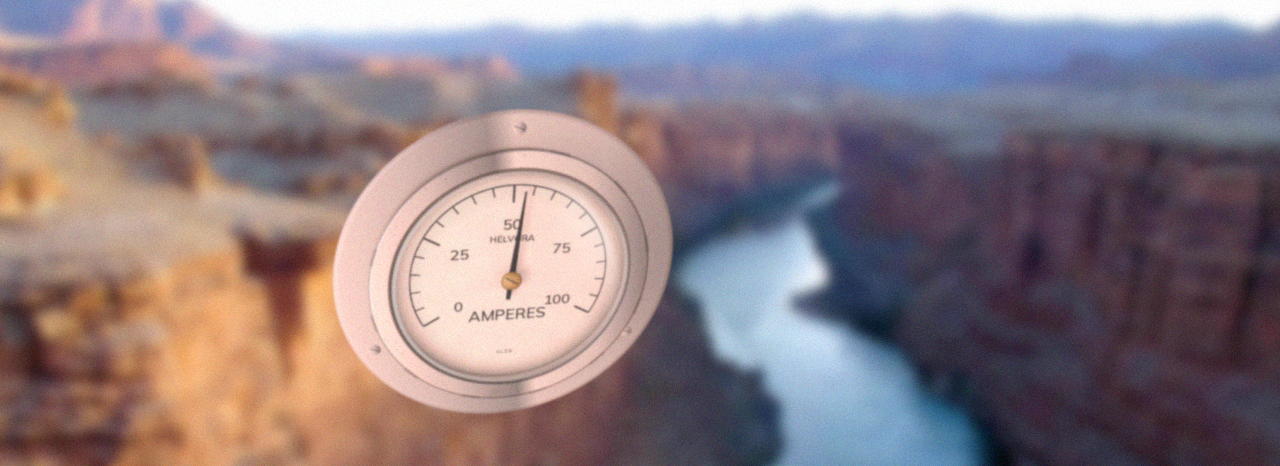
52.5 A
